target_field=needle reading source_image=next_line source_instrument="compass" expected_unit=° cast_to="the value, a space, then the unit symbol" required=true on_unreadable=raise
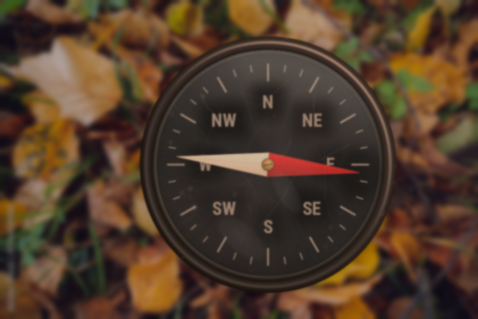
95 °
